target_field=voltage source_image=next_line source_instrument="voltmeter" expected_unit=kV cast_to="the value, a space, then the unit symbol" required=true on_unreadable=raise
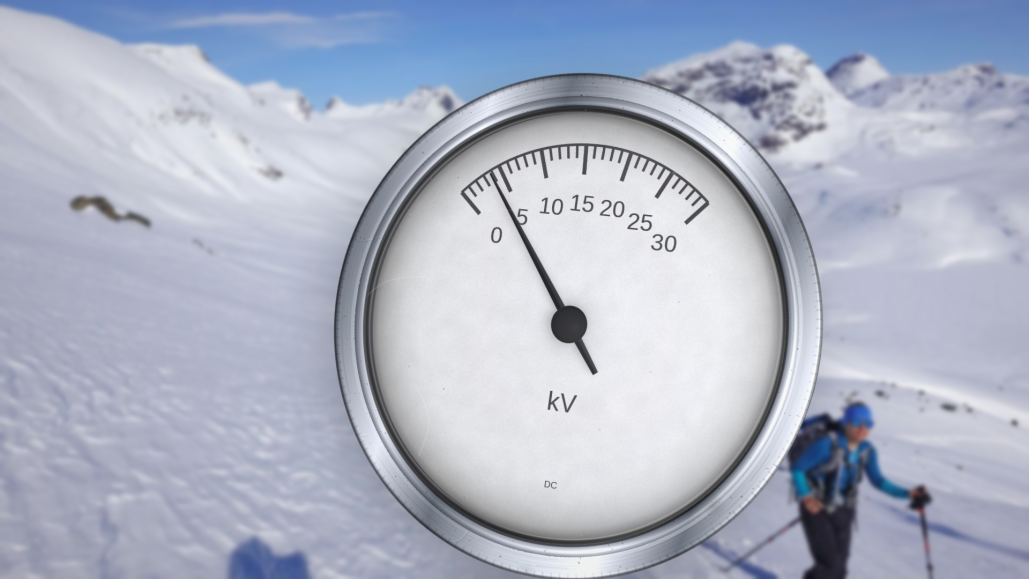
4 kV
